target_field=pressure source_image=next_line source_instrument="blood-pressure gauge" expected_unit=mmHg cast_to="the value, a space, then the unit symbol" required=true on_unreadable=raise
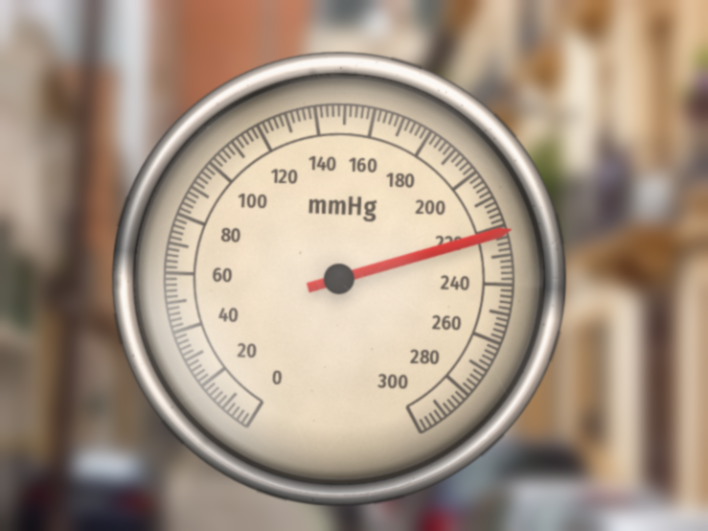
222 mmHg
